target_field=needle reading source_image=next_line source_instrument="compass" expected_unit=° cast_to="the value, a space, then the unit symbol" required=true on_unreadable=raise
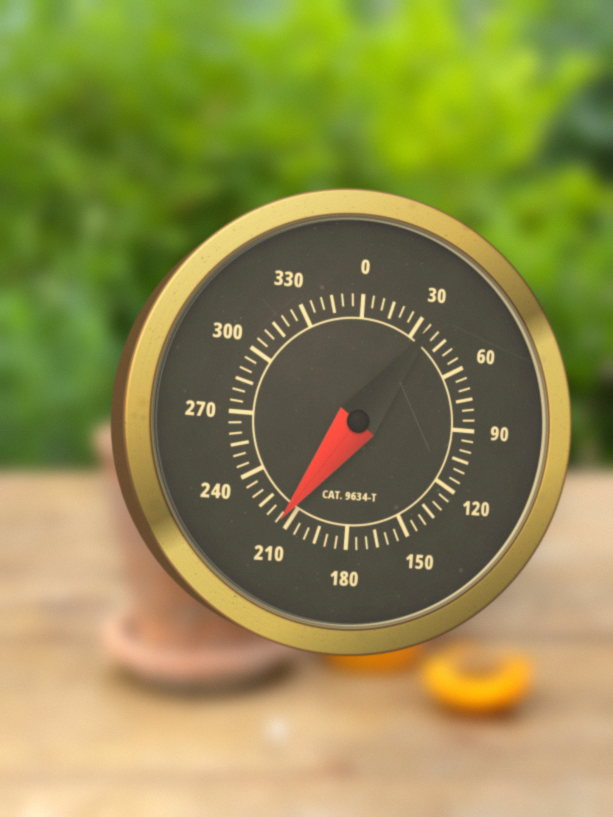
215 °
